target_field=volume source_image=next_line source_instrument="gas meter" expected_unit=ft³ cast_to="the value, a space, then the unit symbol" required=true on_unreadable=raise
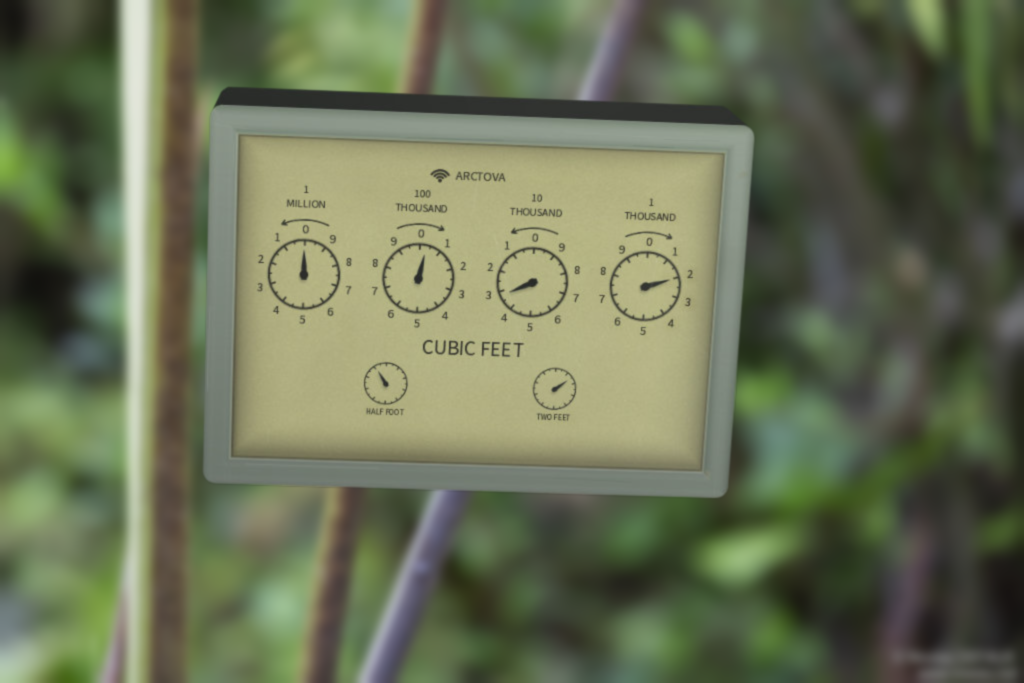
3200 ft³
